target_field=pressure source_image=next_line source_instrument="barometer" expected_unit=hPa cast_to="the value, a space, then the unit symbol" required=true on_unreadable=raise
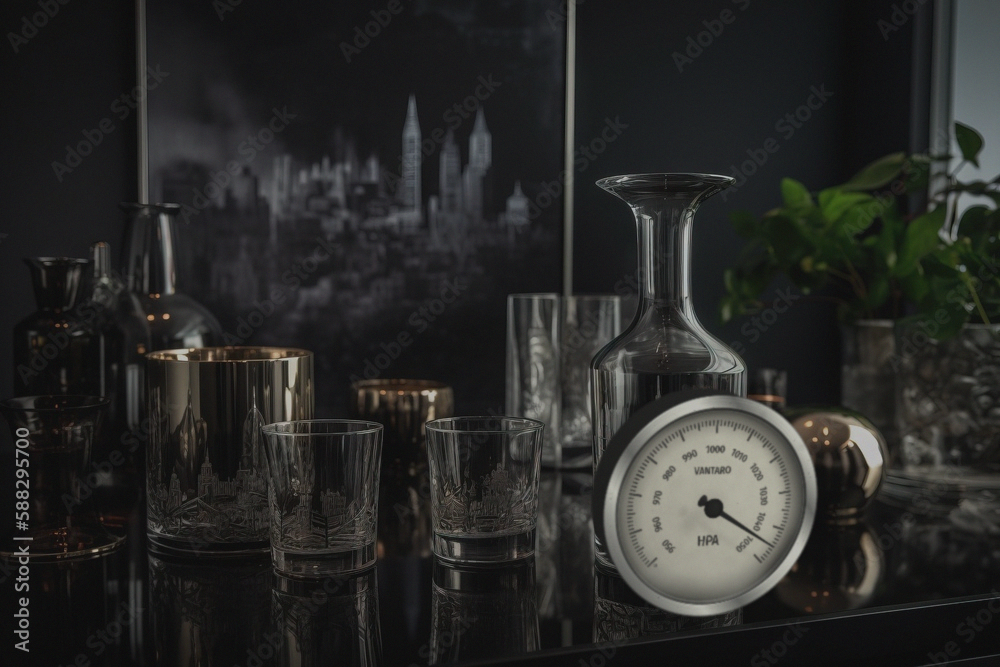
1045 hPa
